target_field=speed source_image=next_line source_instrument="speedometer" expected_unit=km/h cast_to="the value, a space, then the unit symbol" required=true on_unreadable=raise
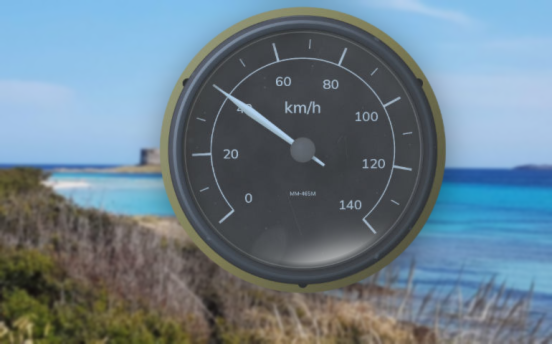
40 km/h
